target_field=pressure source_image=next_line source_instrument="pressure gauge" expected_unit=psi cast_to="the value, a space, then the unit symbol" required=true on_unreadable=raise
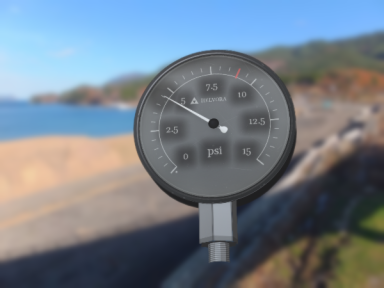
4.5 psi
